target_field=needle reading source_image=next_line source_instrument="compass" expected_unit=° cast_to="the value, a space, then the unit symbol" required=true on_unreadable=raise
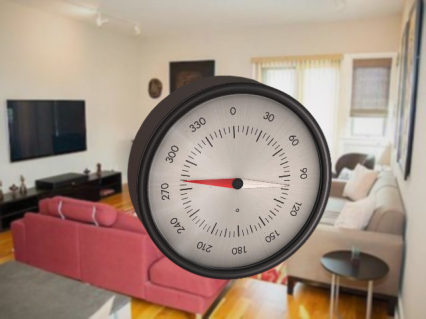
280 °
